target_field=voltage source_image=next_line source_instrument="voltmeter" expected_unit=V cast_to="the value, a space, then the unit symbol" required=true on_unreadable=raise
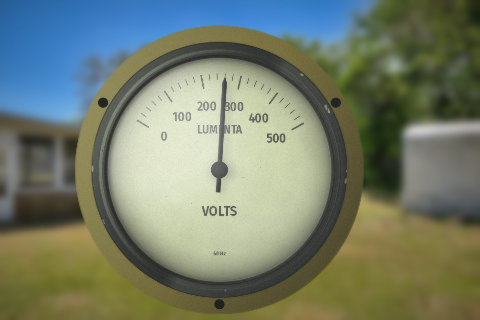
260 V
